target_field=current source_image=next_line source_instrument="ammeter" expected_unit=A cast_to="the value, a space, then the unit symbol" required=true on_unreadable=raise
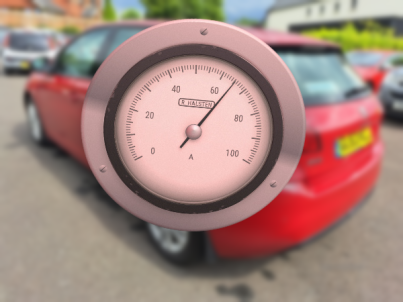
65 A
